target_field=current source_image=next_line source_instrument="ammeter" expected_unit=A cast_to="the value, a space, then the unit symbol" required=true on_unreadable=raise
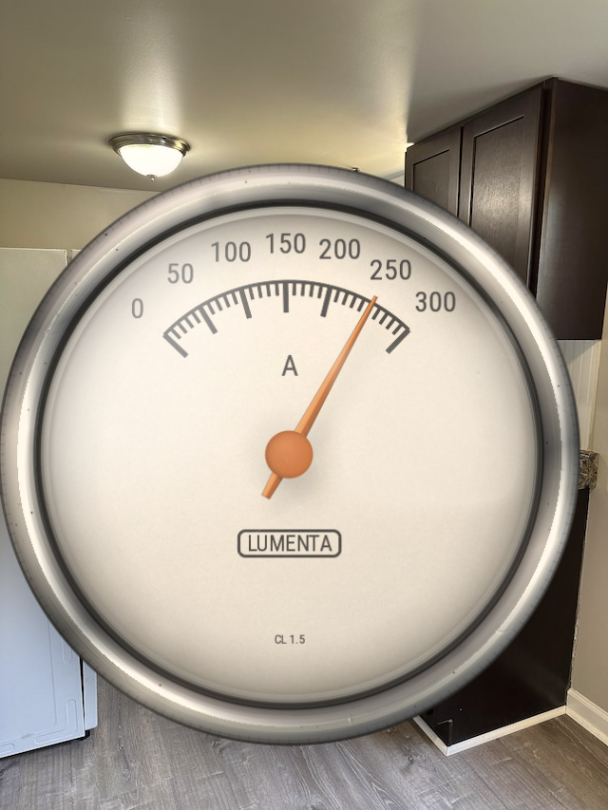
250 A
